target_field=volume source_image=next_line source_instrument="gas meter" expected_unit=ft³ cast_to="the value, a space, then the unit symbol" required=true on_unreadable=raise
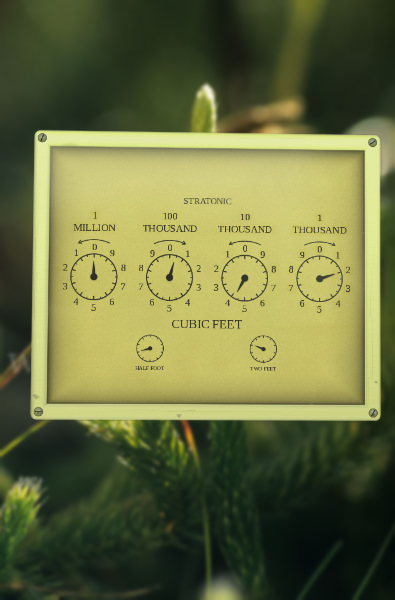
4200 ft³
